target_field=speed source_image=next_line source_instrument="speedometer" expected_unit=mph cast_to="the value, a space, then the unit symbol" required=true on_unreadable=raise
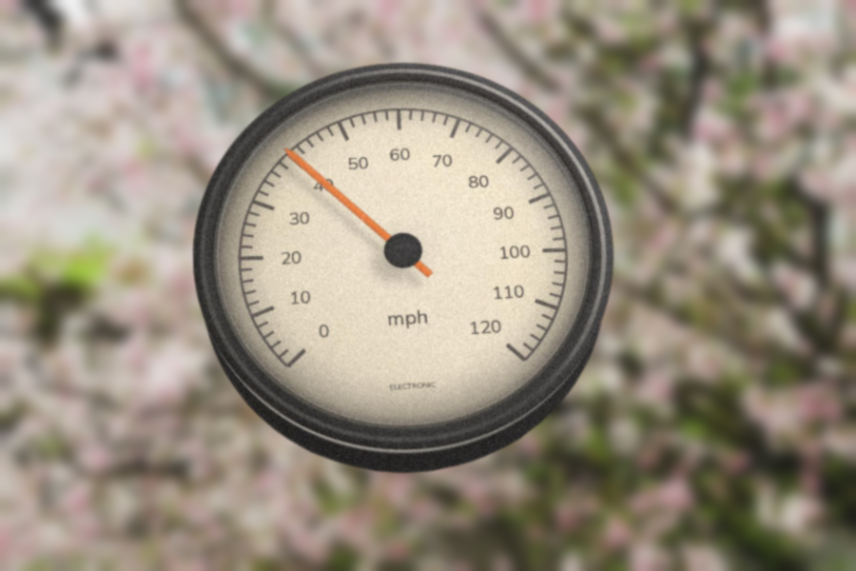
40 mph
